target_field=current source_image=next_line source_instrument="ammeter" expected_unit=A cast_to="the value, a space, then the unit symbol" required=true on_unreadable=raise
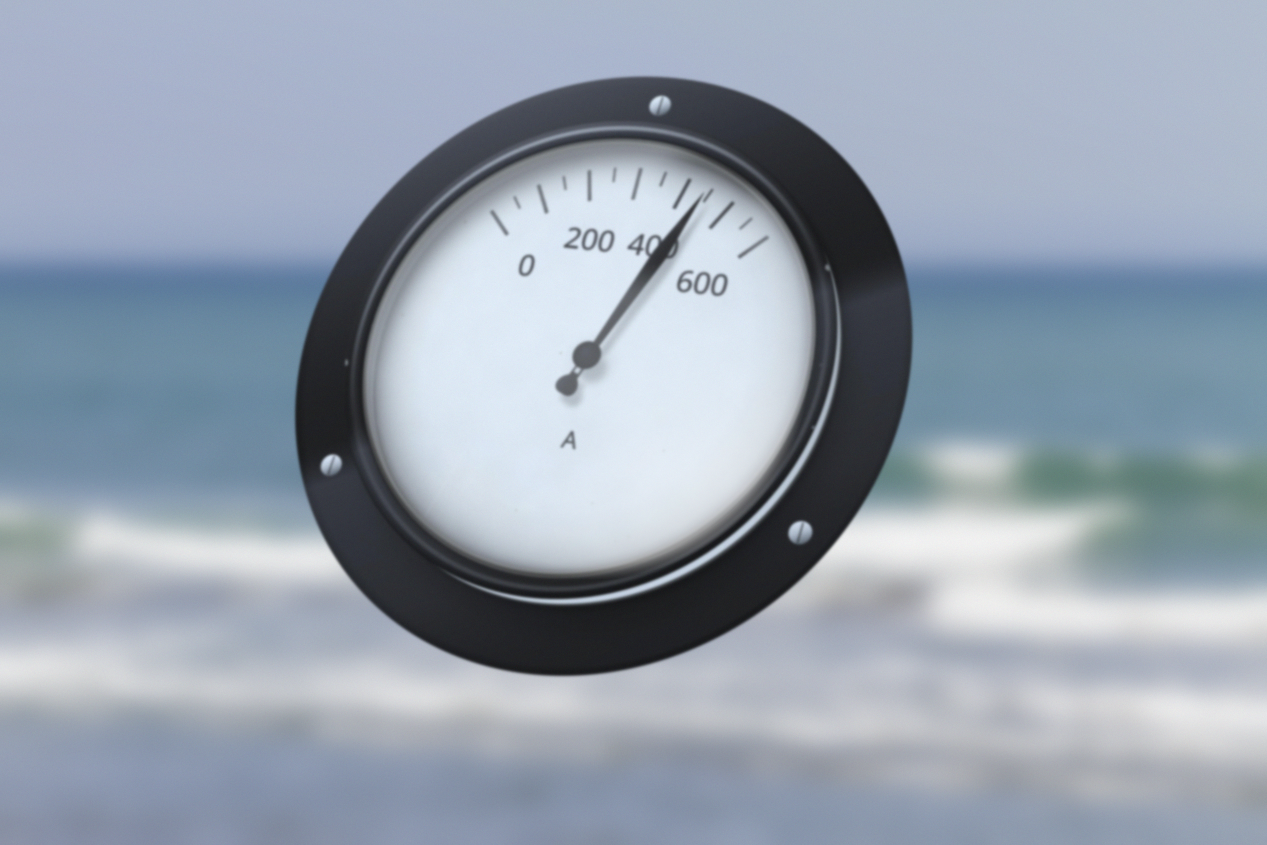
450 A
